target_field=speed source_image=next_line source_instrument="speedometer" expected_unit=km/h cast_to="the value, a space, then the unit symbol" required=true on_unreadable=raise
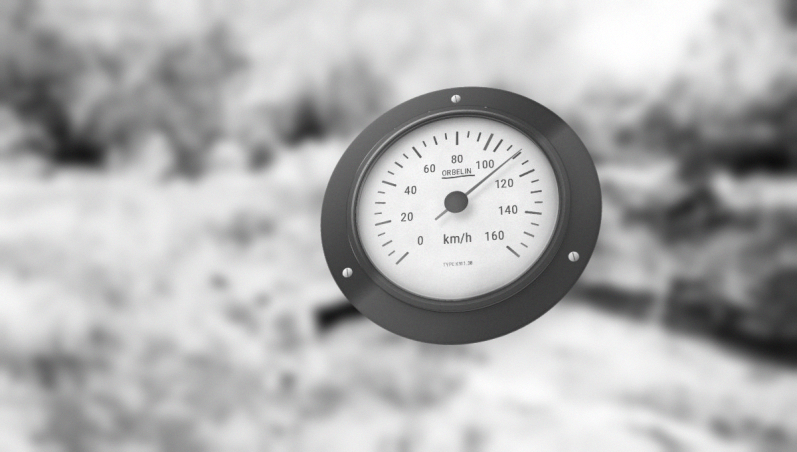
110 km/h
